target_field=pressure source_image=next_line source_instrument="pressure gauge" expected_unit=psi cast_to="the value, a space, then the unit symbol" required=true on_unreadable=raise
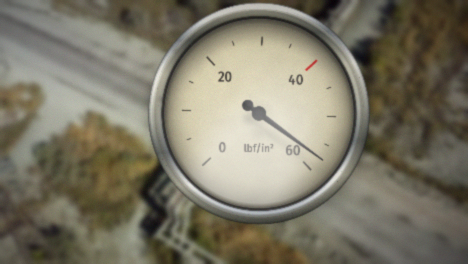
57.5 psi
